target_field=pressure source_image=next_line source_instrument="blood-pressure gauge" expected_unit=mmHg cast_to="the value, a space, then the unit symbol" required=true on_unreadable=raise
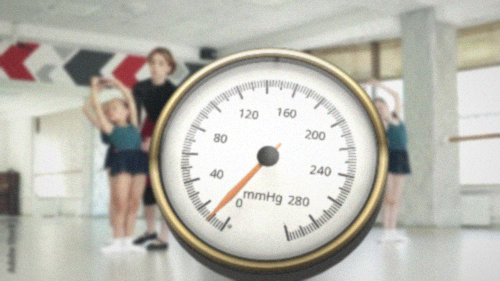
10 mmHg
